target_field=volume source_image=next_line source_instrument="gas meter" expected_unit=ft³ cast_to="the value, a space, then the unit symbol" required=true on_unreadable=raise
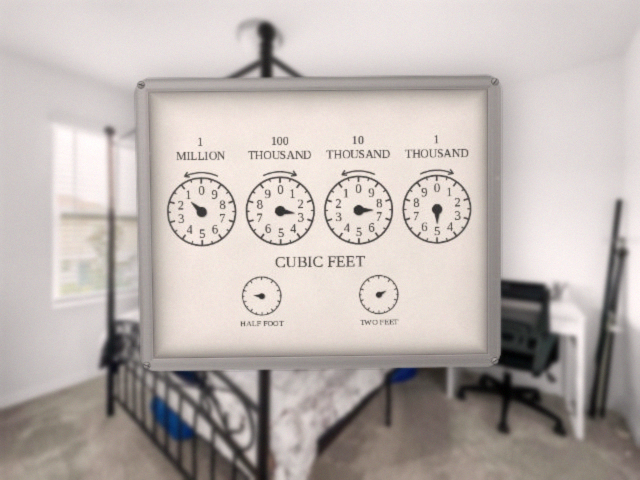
127500 ft³
